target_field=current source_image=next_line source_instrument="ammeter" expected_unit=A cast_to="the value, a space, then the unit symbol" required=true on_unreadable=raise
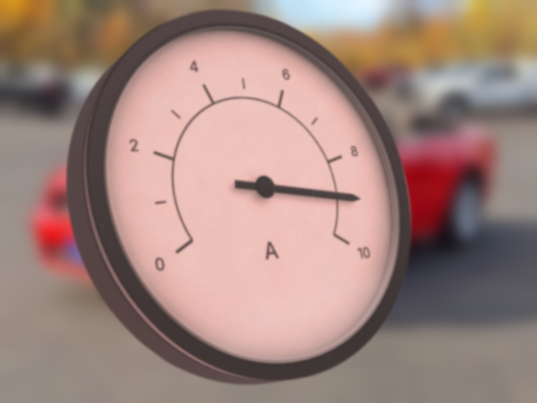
9 A
